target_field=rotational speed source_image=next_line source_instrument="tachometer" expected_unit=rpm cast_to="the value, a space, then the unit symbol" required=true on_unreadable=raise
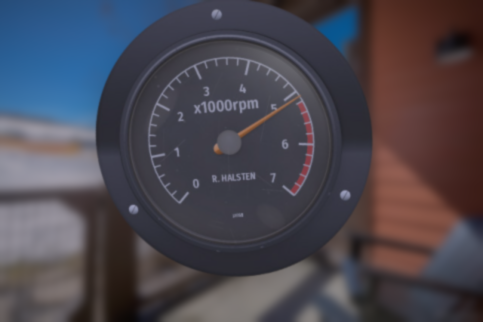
5100 rpm
